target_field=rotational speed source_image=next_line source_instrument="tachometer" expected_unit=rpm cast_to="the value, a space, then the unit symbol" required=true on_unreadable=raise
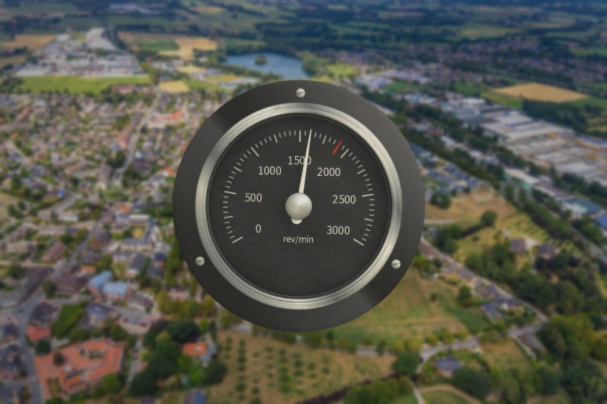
1600 rpm
